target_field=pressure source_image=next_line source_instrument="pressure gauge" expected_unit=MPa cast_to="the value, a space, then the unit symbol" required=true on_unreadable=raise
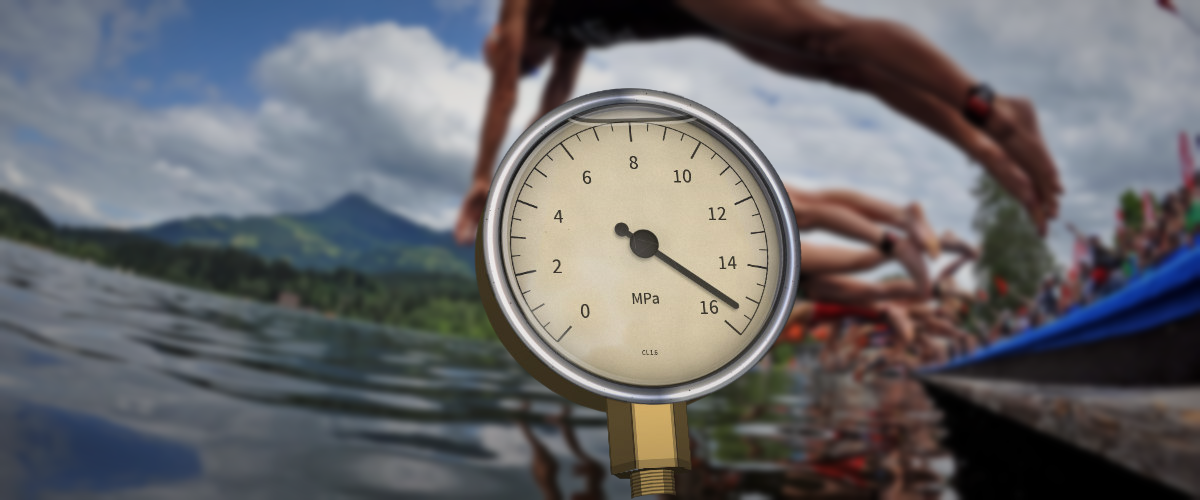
15.5 MPa
